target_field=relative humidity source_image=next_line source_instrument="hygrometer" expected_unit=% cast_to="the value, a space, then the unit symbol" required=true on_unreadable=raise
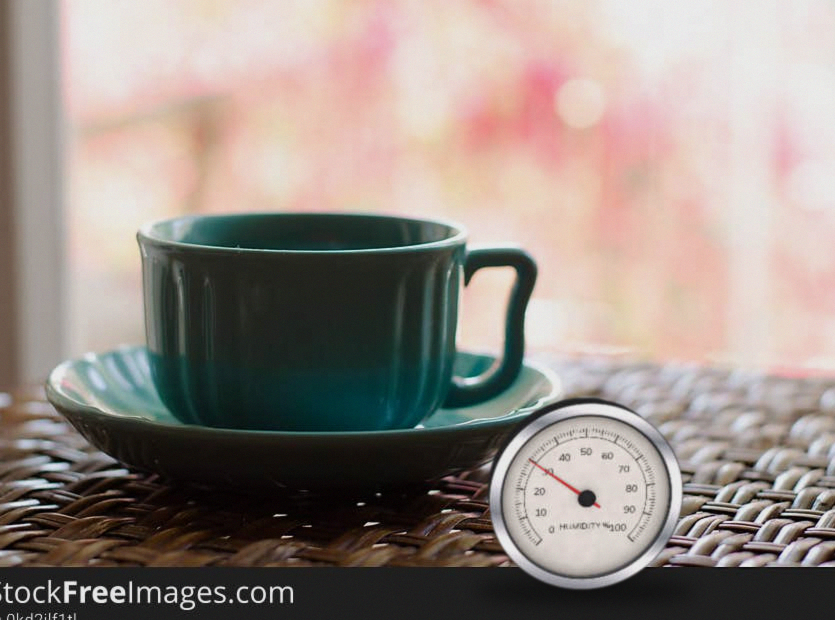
30 %
